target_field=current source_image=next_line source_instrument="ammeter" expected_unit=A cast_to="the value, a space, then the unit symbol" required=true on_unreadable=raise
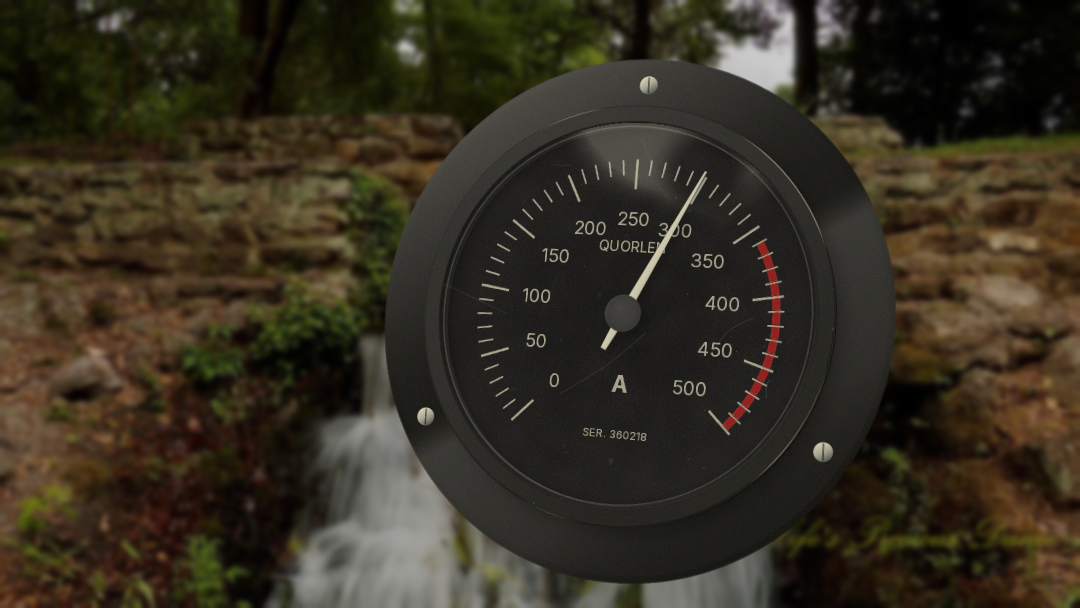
300 A
